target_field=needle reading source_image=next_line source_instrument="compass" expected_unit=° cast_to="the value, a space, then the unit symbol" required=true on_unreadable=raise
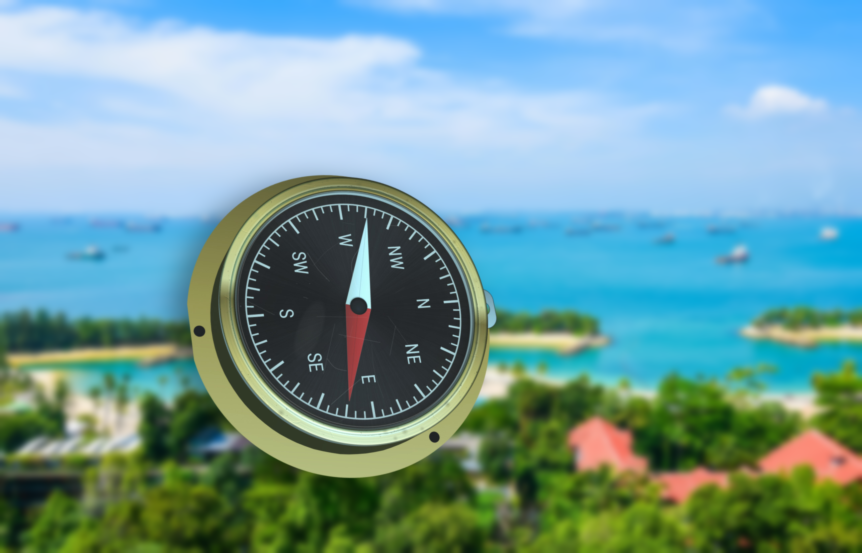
105 °
